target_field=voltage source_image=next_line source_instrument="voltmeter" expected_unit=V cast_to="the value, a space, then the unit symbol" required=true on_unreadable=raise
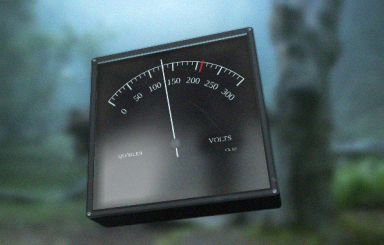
130 V
